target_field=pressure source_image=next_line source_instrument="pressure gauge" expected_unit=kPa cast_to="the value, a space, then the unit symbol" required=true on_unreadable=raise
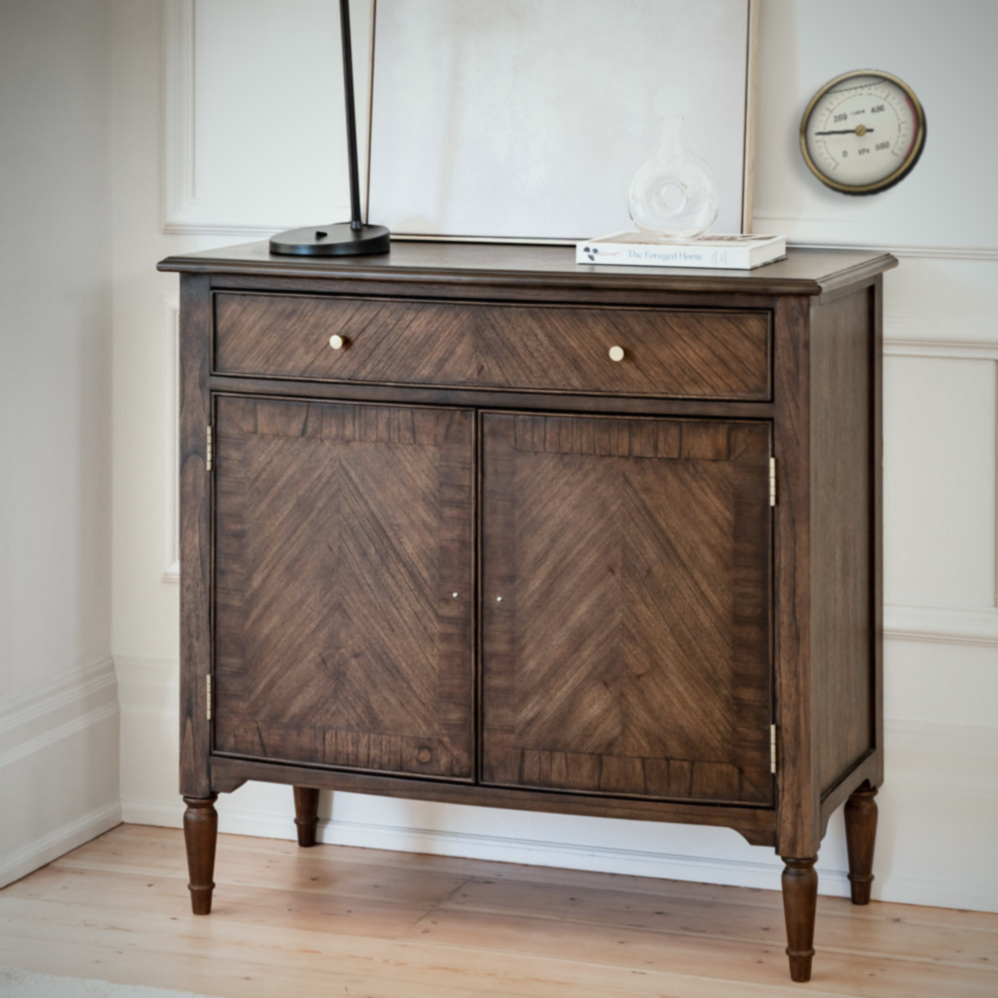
120 kPa
